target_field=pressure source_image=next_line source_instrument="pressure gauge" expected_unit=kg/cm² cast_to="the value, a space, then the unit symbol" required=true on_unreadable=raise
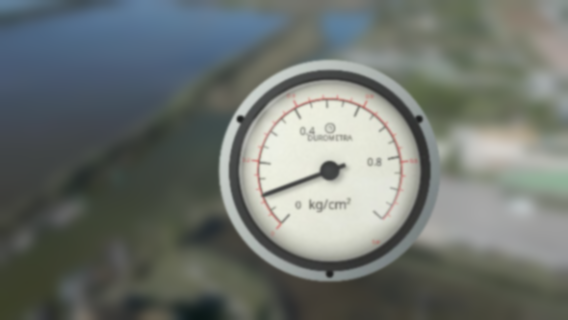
0.1 kg/cm²
